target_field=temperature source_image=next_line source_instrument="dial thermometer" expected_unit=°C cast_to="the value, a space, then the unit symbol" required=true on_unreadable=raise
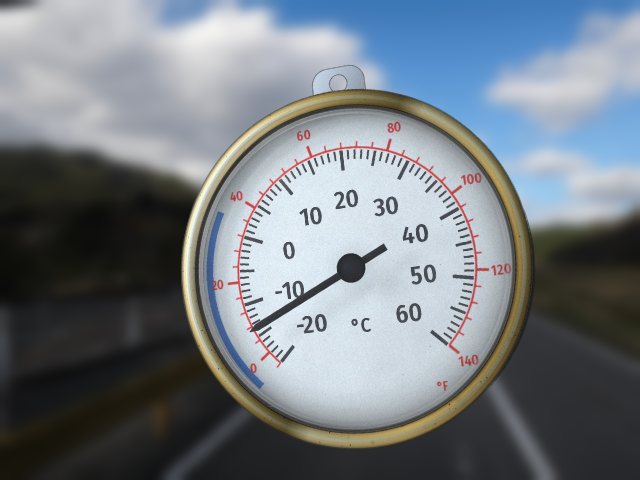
-14 °C
